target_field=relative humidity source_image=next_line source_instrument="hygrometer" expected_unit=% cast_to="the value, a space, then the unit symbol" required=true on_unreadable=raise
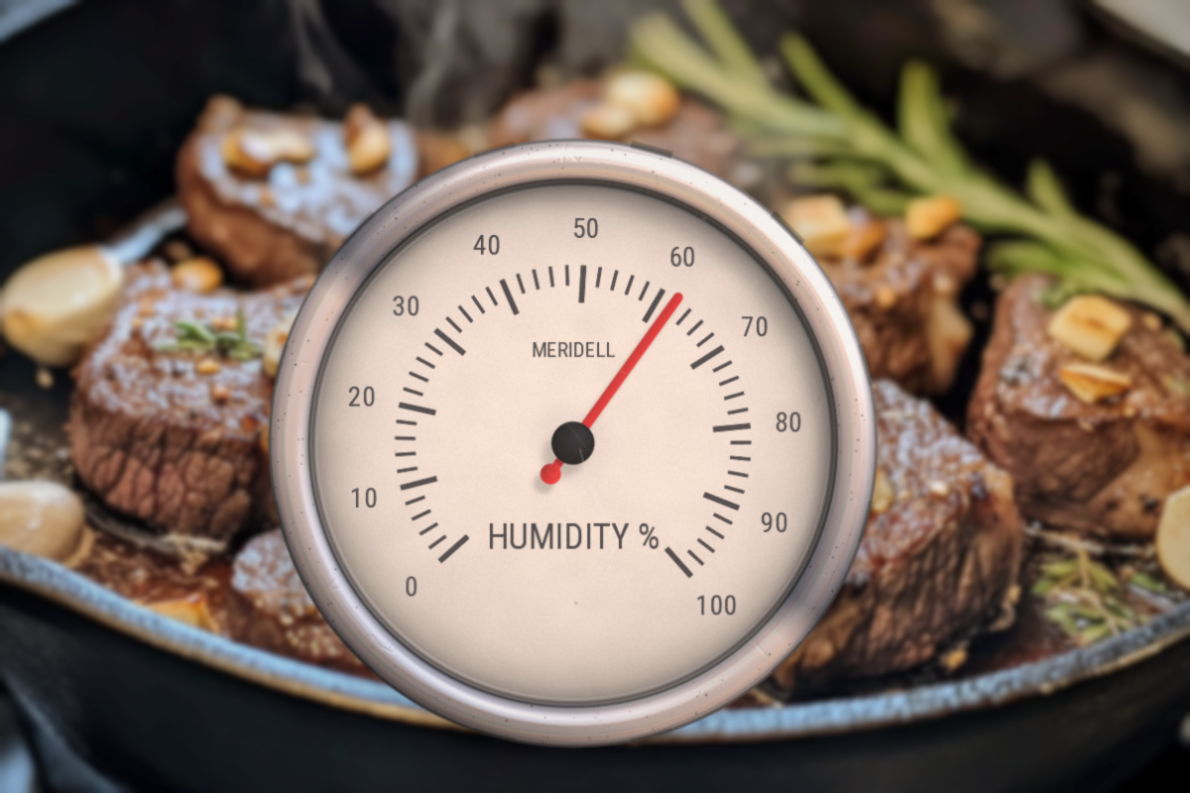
62 %
